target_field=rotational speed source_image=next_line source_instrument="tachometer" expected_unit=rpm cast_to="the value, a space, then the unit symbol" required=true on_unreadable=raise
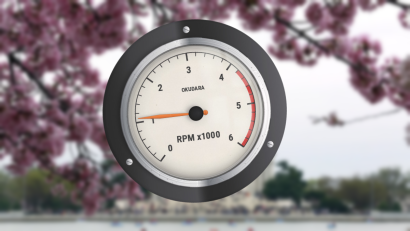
1100 rpm
